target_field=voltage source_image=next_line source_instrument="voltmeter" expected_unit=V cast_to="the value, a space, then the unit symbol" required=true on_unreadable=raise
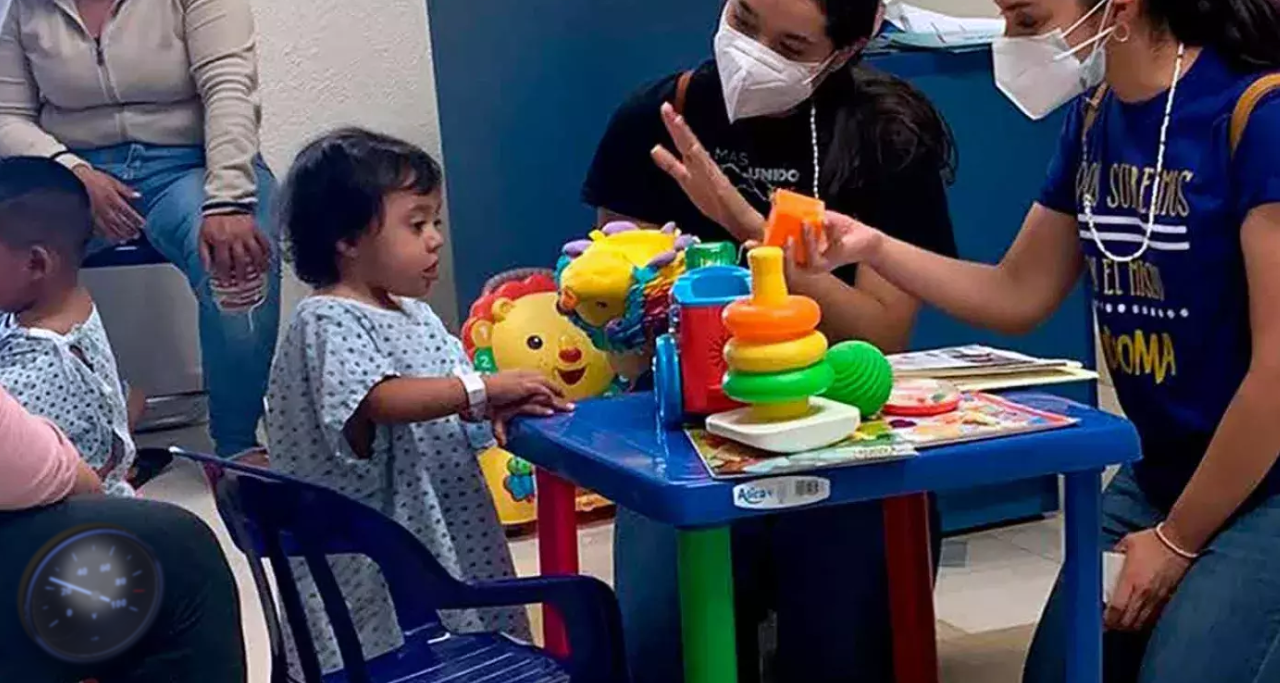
25 V
